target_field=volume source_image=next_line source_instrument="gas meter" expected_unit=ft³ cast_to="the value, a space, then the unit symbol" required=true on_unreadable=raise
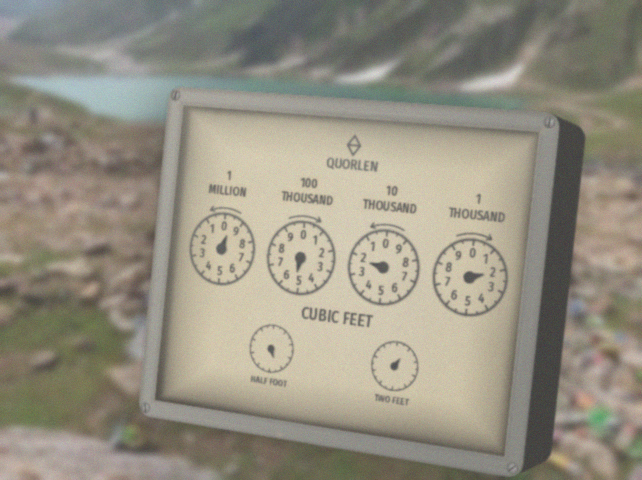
952200 ft³
